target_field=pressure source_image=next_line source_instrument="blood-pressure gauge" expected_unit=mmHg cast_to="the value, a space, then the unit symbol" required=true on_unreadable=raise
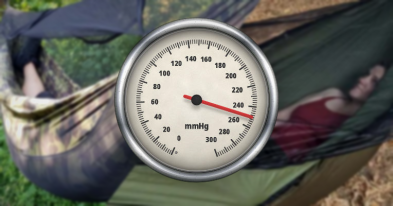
250 mmHg
